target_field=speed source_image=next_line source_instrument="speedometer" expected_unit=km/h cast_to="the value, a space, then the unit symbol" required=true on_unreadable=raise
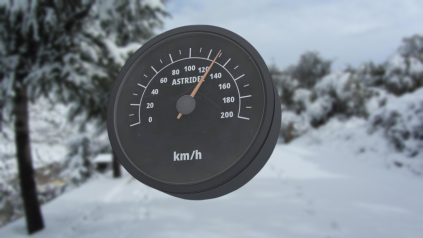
130 km/h
